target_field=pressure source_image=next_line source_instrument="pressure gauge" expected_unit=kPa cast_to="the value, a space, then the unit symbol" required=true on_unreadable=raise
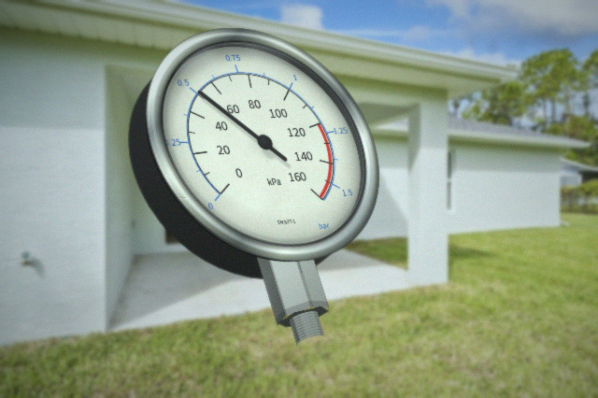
50 kPa
